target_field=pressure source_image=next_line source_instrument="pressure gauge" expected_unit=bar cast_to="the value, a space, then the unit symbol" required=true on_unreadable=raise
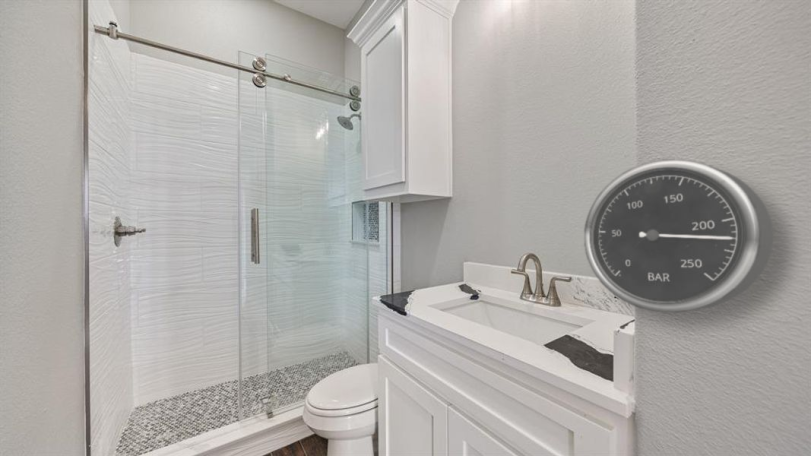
215 bar
